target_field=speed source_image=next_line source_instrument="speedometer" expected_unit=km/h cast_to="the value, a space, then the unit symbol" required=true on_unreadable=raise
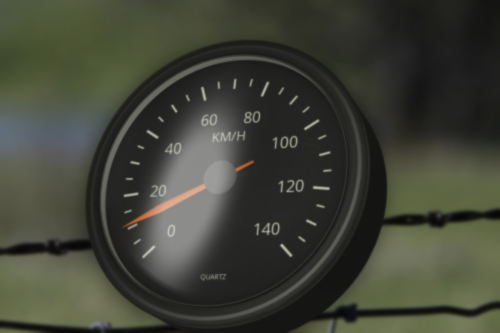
10 km/h
